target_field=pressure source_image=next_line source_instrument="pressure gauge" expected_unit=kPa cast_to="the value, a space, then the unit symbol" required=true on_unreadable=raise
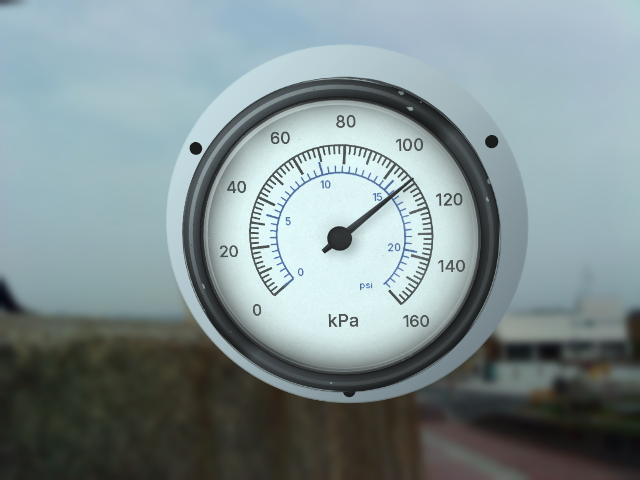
108 kPa
